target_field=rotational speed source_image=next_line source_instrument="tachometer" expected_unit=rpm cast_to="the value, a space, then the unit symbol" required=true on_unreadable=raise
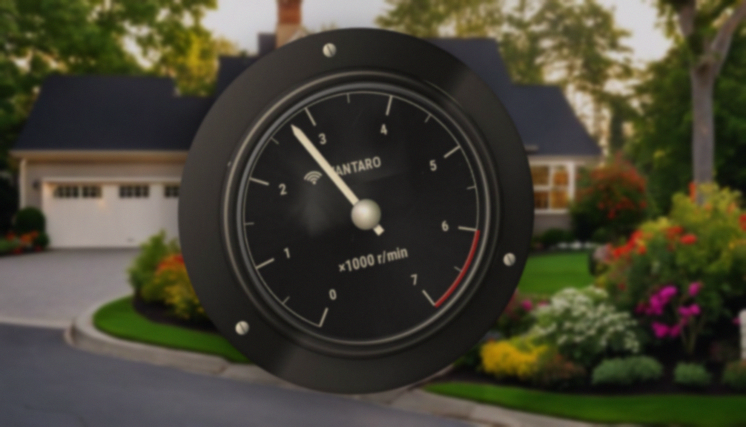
2750 rpm
